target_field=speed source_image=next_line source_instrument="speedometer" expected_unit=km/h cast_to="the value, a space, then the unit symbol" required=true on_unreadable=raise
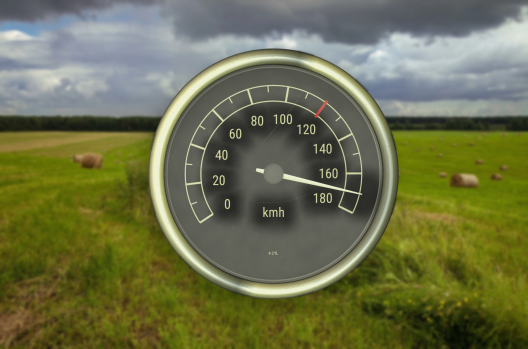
170 km/h
